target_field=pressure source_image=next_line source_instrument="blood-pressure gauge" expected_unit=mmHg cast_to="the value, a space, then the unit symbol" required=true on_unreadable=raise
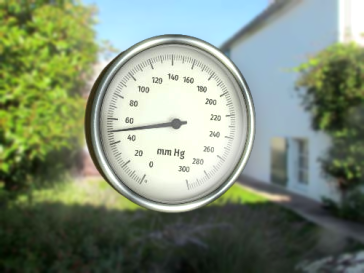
50 mmHg
